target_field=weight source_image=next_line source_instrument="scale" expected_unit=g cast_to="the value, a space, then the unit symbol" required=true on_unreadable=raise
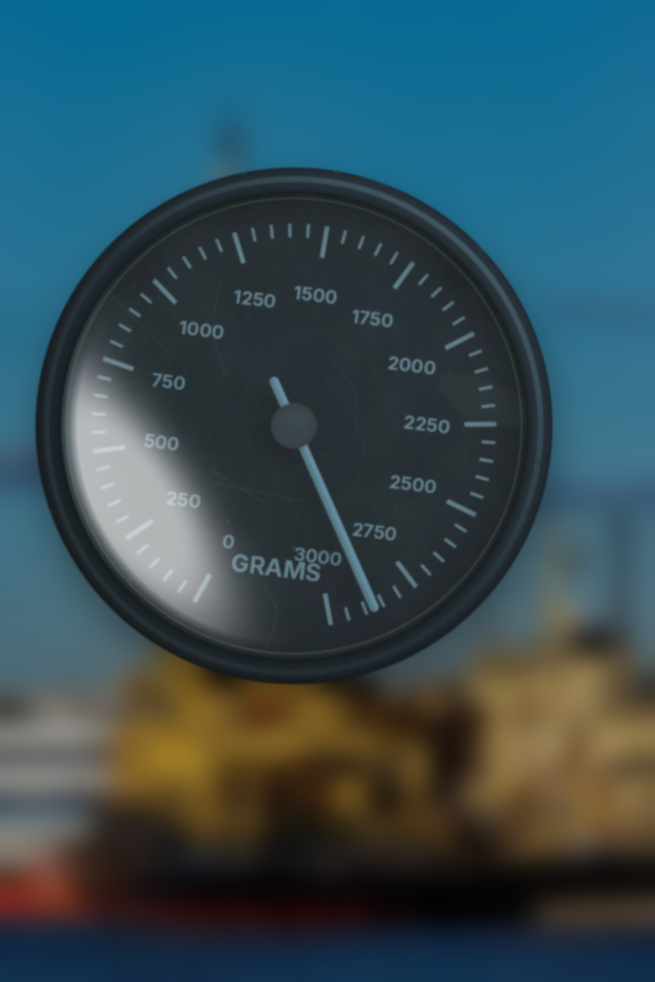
2875 g
